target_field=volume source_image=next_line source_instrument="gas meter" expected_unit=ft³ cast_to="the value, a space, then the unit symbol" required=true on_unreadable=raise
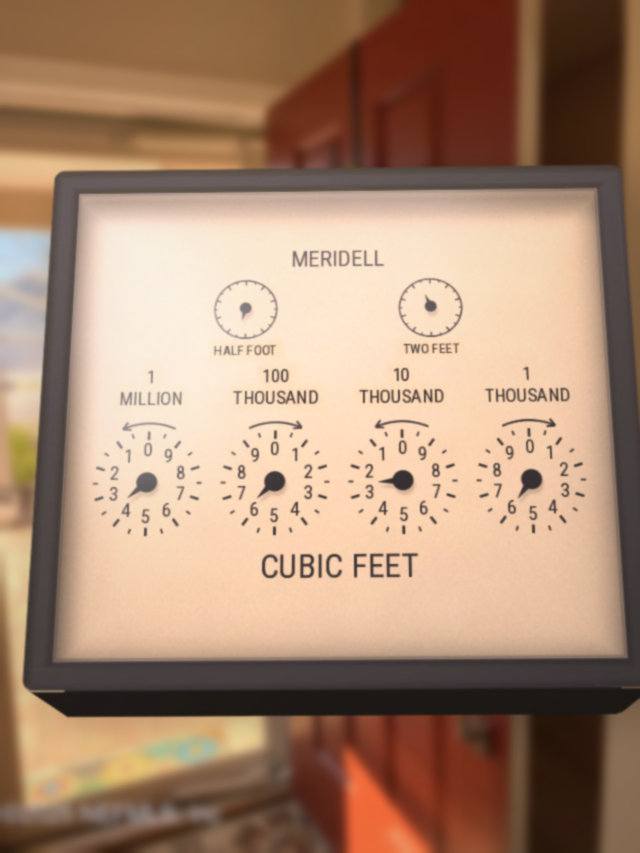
362600 ft³
